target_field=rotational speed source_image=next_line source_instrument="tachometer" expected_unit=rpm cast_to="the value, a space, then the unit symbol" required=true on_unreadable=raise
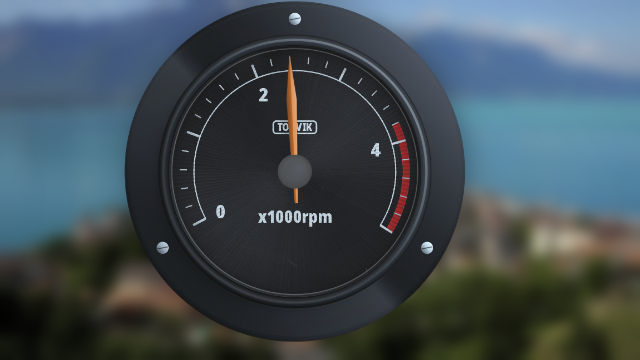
2400 rpm
